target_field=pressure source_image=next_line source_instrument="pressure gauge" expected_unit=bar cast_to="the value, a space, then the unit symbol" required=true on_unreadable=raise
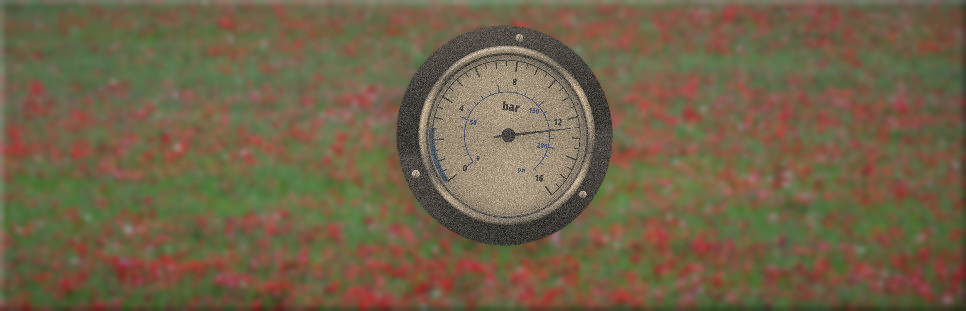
12.5 bar
